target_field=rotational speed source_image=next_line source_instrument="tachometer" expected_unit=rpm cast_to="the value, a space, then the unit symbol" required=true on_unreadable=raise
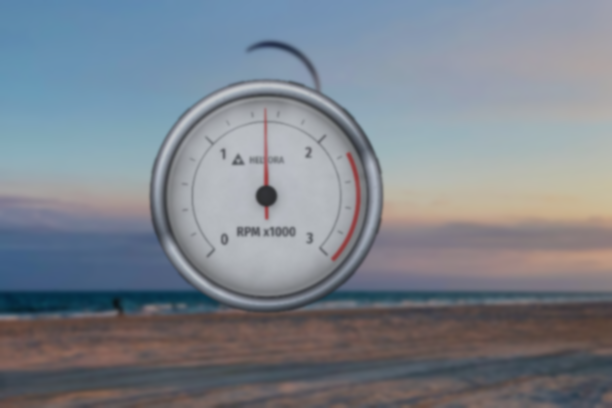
1500 rpm
